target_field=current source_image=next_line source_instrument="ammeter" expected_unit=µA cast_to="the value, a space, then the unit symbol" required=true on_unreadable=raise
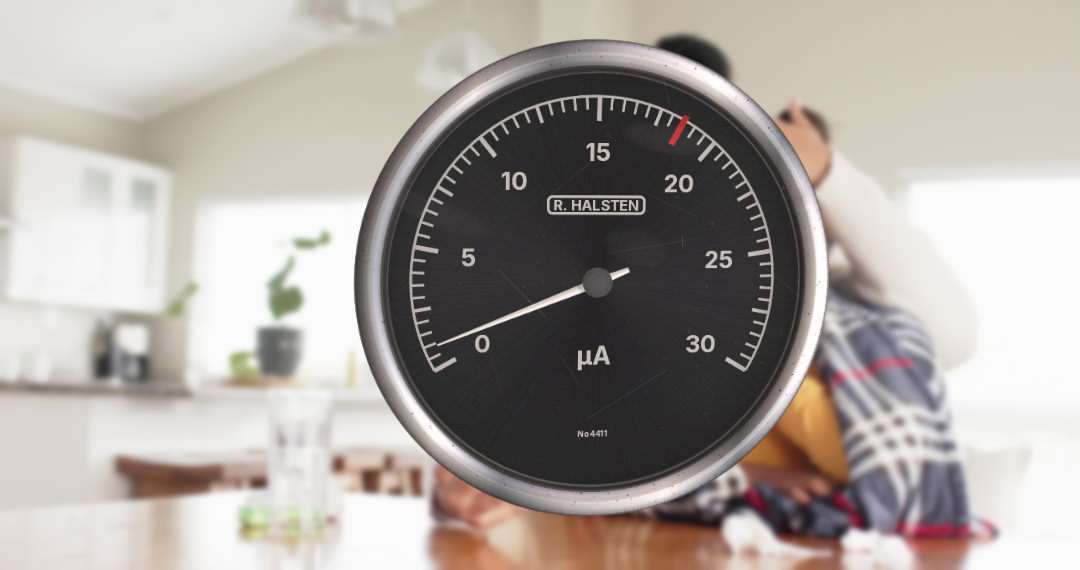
1 µA
